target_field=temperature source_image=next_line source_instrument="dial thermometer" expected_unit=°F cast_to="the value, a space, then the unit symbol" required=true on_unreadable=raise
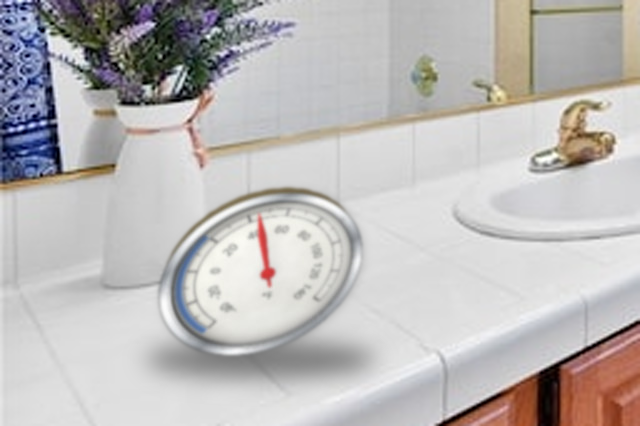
45 °F
